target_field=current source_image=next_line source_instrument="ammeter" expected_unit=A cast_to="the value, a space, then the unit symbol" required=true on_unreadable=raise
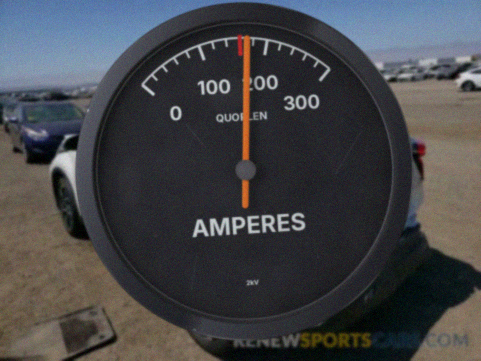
170 A
